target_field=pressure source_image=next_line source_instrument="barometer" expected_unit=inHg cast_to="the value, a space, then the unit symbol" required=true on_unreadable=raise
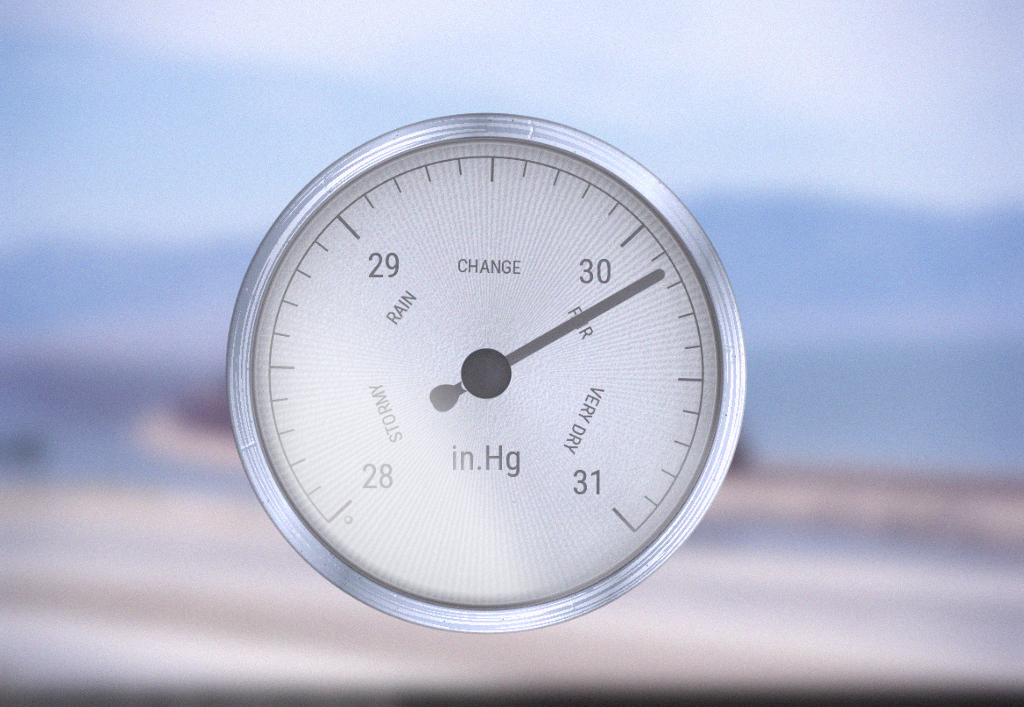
30.15 inHg
